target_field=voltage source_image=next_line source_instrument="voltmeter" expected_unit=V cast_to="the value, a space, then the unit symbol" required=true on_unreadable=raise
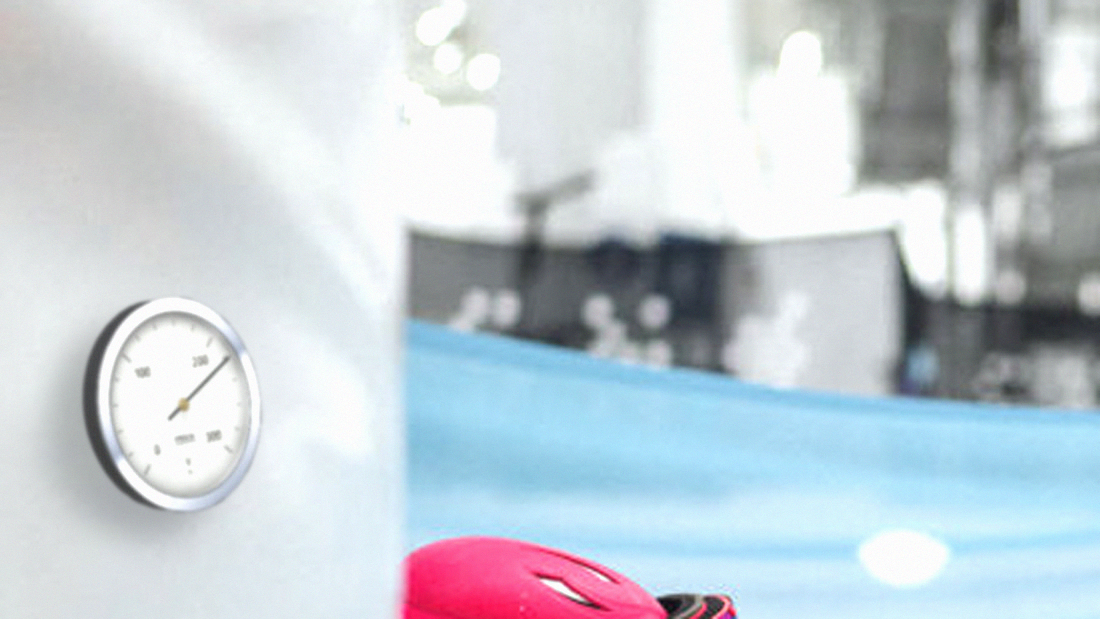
220 V
